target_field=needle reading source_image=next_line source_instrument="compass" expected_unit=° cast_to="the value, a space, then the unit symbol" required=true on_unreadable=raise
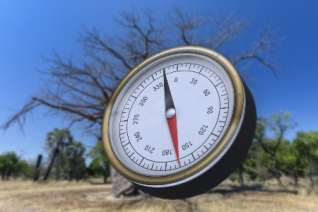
165 °
